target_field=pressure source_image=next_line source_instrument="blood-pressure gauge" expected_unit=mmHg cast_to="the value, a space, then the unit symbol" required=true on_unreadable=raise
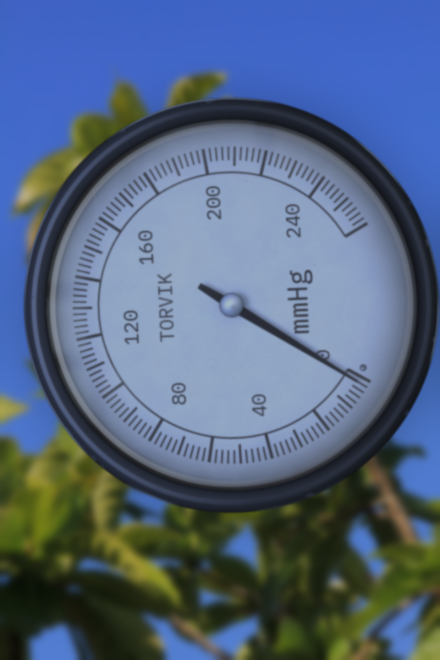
2 mmHg
